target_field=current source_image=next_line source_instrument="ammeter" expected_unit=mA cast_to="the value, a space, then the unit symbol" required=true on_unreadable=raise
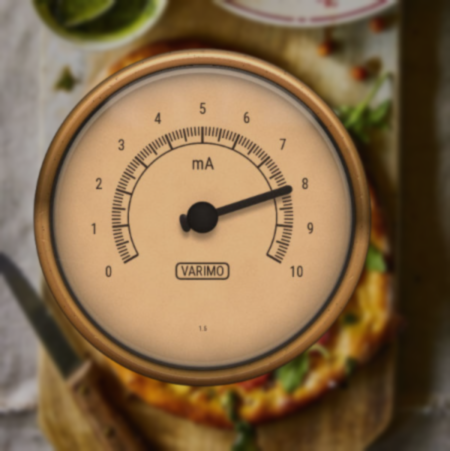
8 mA
